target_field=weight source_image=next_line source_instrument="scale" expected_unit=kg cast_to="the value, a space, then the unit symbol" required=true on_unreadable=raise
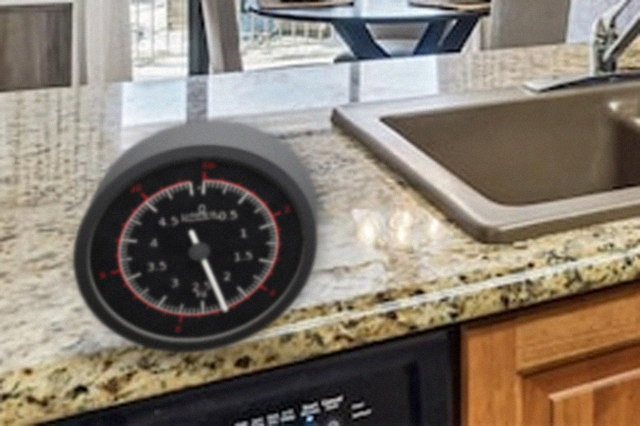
2.25 kg
